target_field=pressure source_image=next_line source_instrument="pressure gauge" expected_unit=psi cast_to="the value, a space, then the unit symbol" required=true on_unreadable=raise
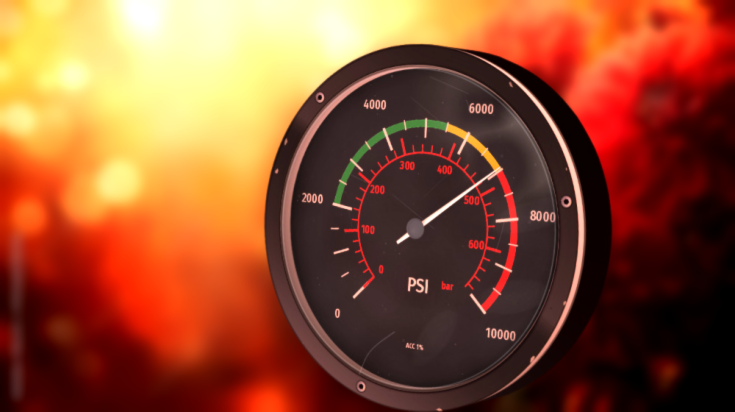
7000 psi
